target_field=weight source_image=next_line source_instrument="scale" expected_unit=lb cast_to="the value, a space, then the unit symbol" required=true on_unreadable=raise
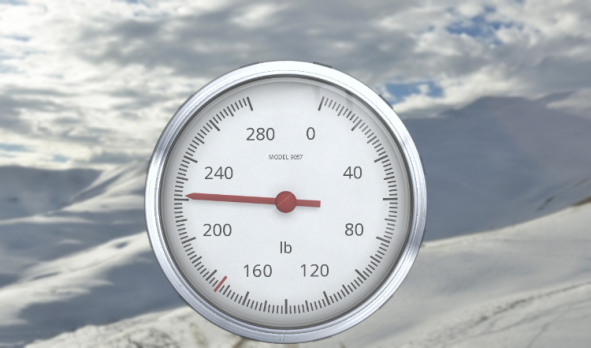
222 lb
